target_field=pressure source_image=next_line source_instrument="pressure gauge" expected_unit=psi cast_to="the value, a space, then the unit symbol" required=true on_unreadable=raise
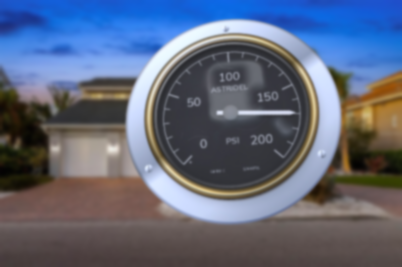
170 psi
